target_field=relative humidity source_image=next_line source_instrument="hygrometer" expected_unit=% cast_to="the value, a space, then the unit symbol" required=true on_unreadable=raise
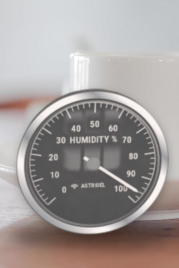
96 %
